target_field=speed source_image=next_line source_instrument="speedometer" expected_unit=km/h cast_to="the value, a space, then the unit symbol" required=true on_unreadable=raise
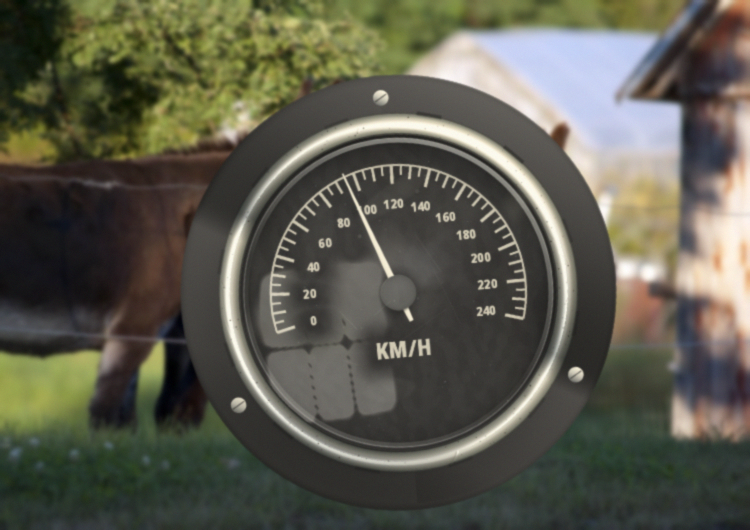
95 km/h
